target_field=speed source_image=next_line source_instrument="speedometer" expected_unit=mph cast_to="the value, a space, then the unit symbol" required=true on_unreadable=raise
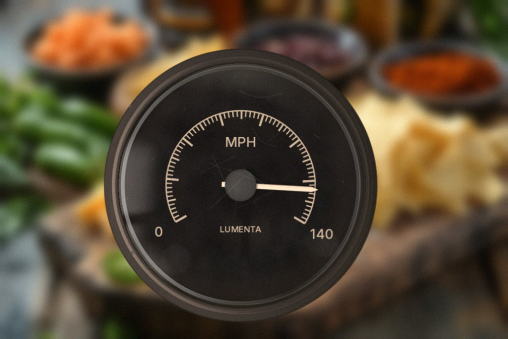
124 mph
